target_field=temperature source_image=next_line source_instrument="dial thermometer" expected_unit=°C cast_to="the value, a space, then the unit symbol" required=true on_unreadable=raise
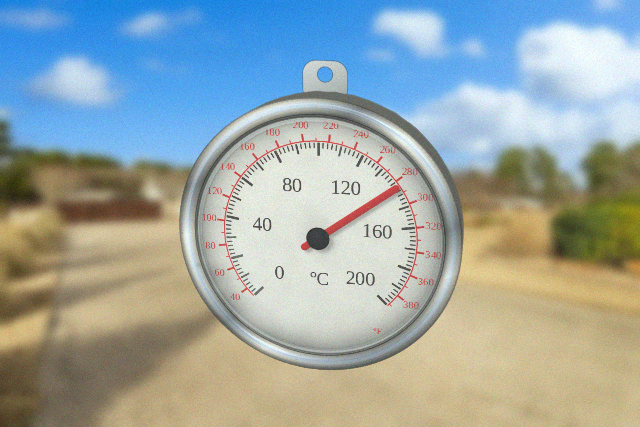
140 °C
